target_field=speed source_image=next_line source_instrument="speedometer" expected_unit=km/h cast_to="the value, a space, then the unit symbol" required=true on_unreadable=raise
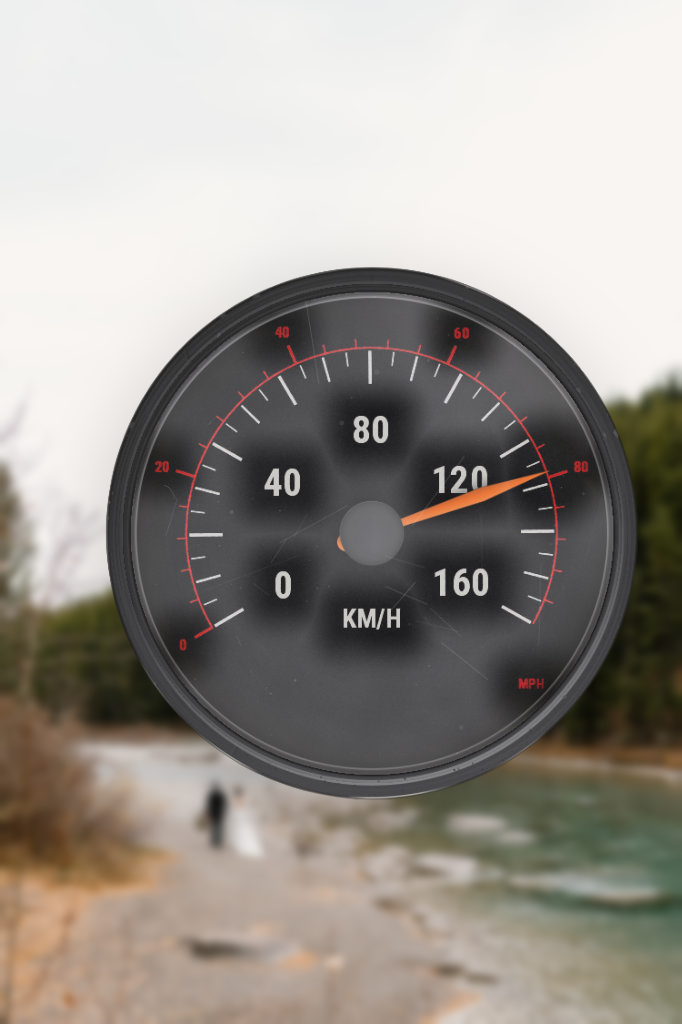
127.5 km/h
